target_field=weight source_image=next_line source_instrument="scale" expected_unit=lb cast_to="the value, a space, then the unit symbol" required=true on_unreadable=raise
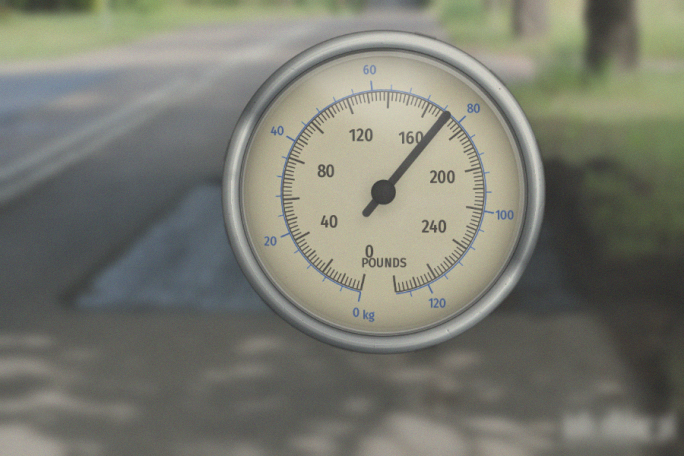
170 lb
